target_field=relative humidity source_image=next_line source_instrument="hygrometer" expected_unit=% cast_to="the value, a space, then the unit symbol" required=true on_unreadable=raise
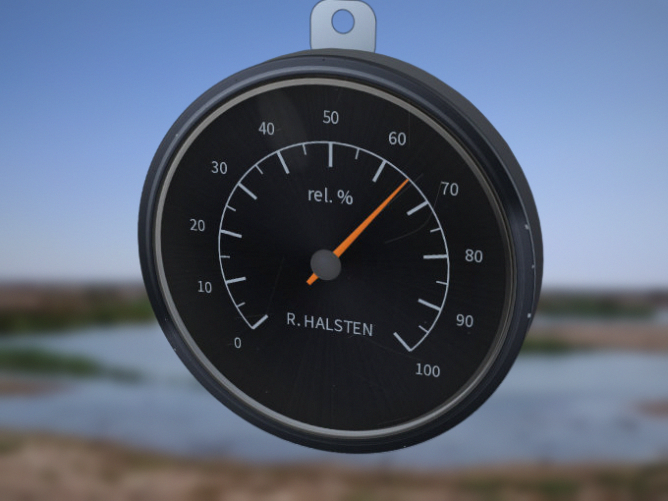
65 %
